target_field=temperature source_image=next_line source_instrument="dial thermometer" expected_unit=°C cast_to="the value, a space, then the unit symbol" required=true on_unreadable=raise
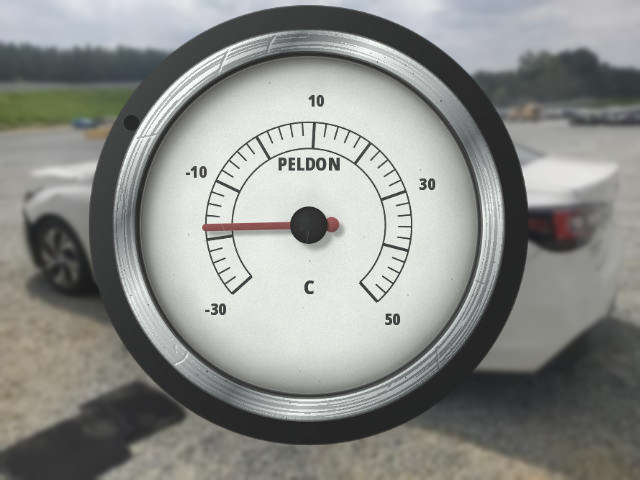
-18 °C
